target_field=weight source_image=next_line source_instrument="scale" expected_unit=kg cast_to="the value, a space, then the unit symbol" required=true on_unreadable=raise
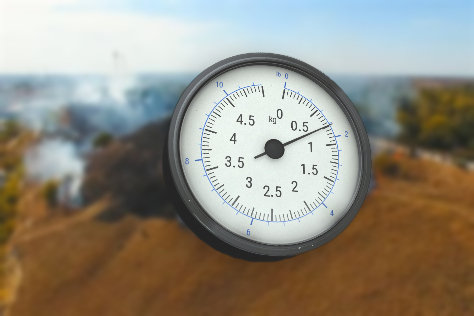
0.75 kg
